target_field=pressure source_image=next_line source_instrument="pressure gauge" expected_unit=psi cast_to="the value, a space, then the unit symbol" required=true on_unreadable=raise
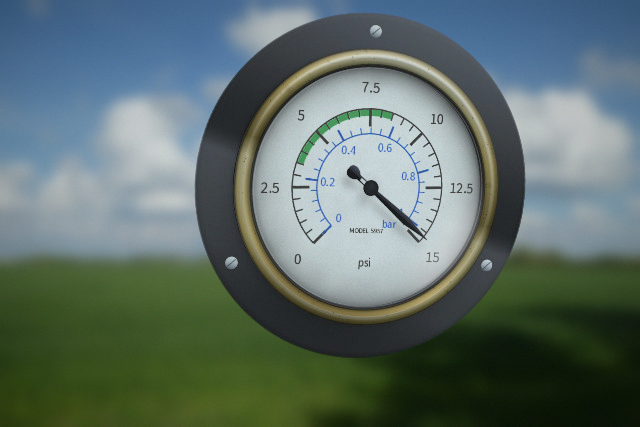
14.75 psi
